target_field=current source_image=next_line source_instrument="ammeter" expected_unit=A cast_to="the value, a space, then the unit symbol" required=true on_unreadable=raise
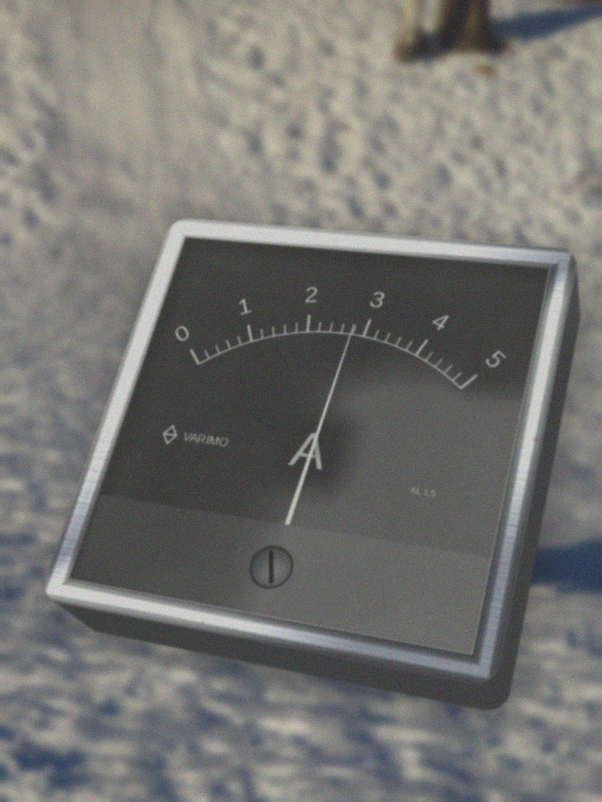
2.8 A
